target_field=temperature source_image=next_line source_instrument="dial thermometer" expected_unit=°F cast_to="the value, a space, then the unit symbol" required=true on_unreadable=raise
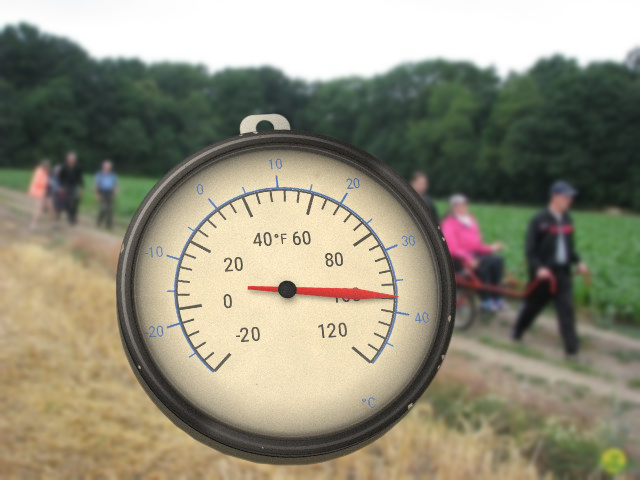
100 °F
